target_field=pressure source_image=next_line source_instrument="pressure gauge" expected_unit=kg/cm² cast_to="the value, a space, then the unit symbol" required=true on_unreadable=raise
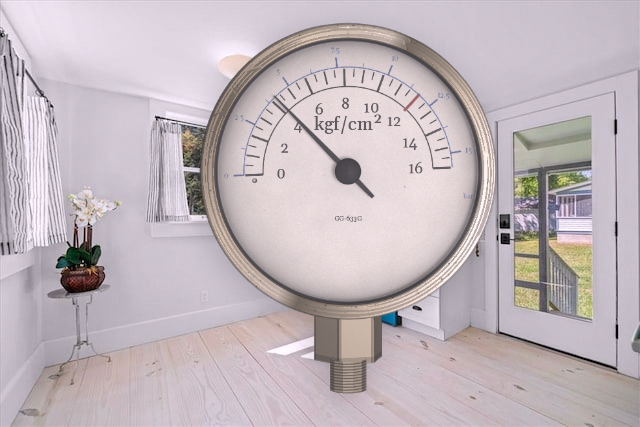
4.25 kg/cm²
